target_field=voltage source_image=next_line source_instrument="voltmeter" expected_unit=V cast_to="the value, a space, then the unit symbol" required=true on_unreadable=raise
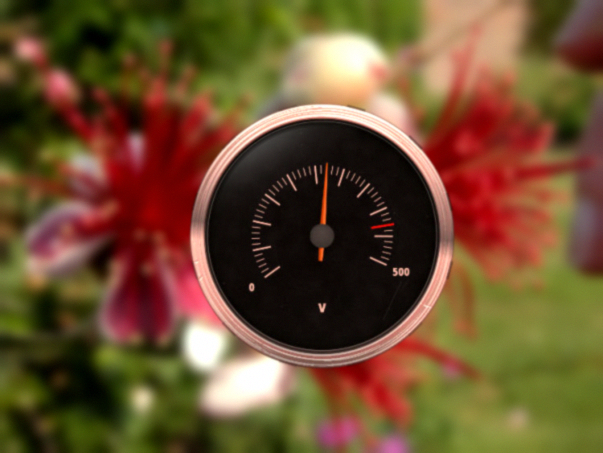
270 V
